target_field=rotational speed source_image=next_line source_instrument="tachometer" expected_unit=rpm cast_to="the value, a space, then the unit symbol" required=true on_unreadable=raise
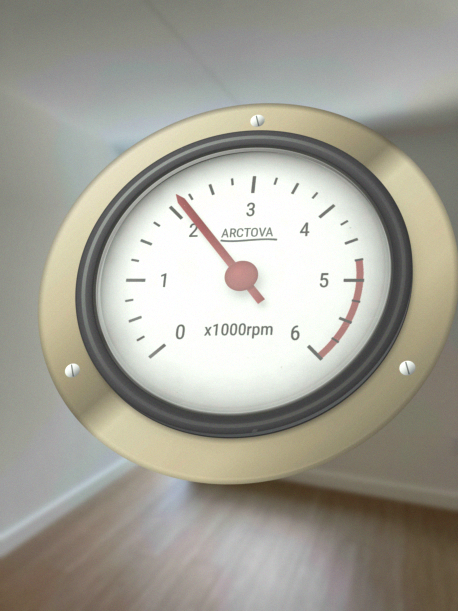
2125 rpm
